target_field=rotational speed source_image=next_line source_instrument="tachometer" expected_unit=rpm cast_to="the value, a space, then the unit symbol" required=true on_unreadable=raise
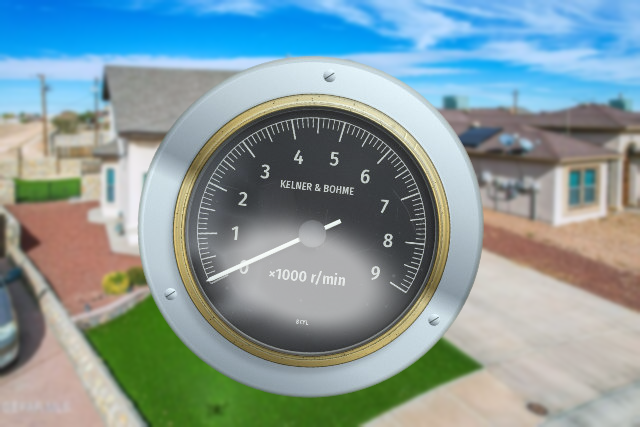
100 rpm
